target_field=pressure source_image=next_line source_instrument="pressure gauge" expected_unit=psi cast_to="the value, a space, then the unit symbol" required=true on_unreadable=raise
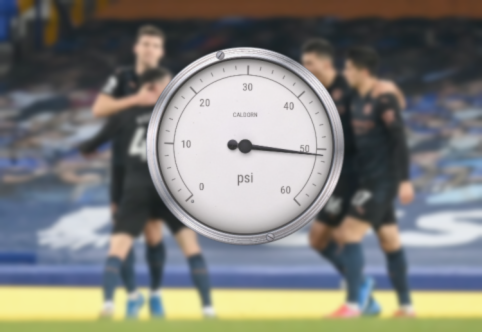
51 psi
